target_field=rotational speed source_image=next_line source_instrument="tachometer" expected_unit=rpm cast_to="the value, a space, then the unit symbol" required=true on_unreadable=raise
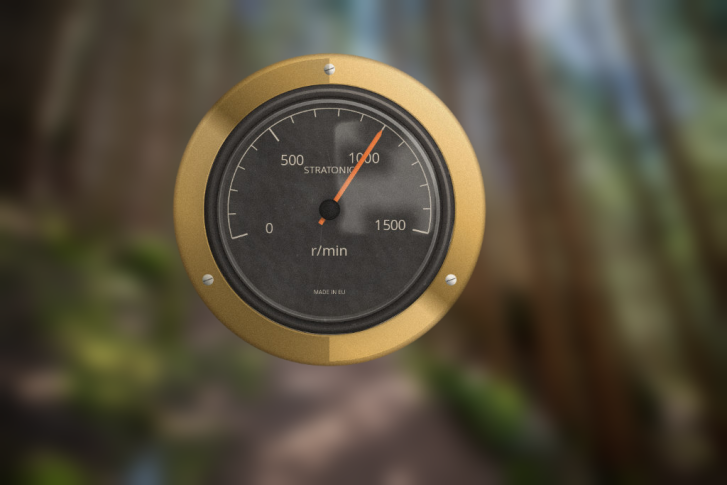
1000 rpm
